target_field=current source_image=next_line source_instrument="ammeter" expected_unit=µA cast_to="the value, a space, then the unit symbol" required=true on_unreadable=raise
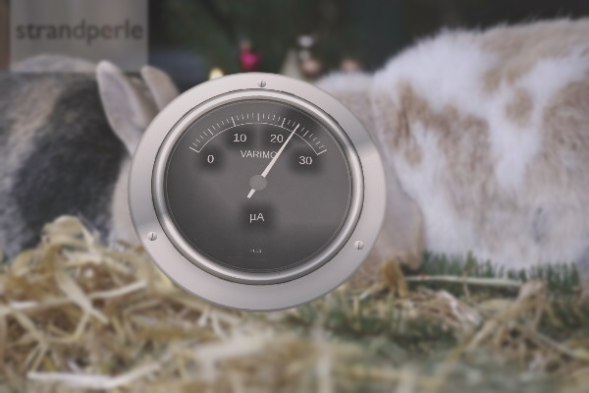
23 µA
